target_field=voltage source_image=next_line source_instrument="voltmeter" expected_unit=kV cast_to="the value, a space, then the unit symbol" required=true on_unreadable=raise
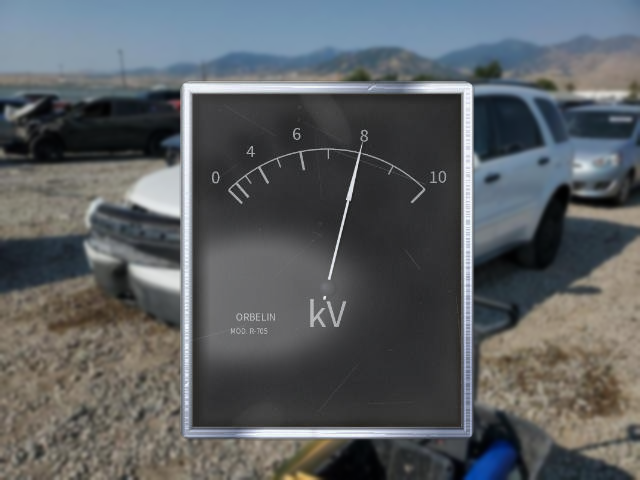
8 kV
